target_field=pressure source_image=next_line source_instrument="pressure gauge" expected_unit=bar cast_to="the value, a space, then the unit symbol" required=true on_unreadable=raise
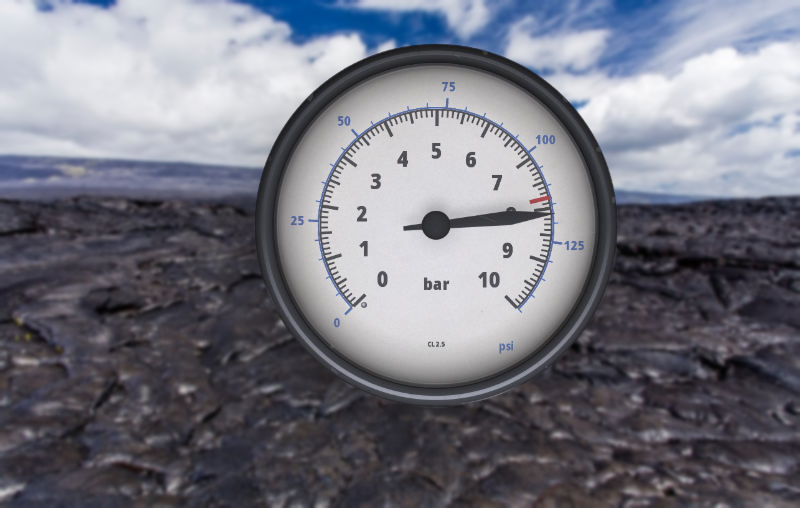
8.1 bar
